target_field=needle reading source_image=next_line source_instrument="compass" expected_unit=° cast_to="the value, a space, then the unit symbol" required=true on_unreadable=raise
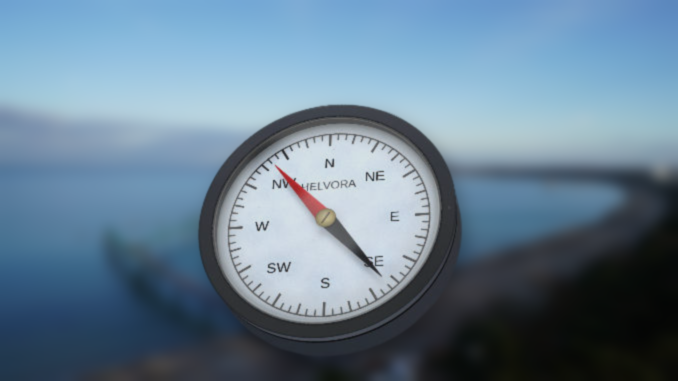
320 °
